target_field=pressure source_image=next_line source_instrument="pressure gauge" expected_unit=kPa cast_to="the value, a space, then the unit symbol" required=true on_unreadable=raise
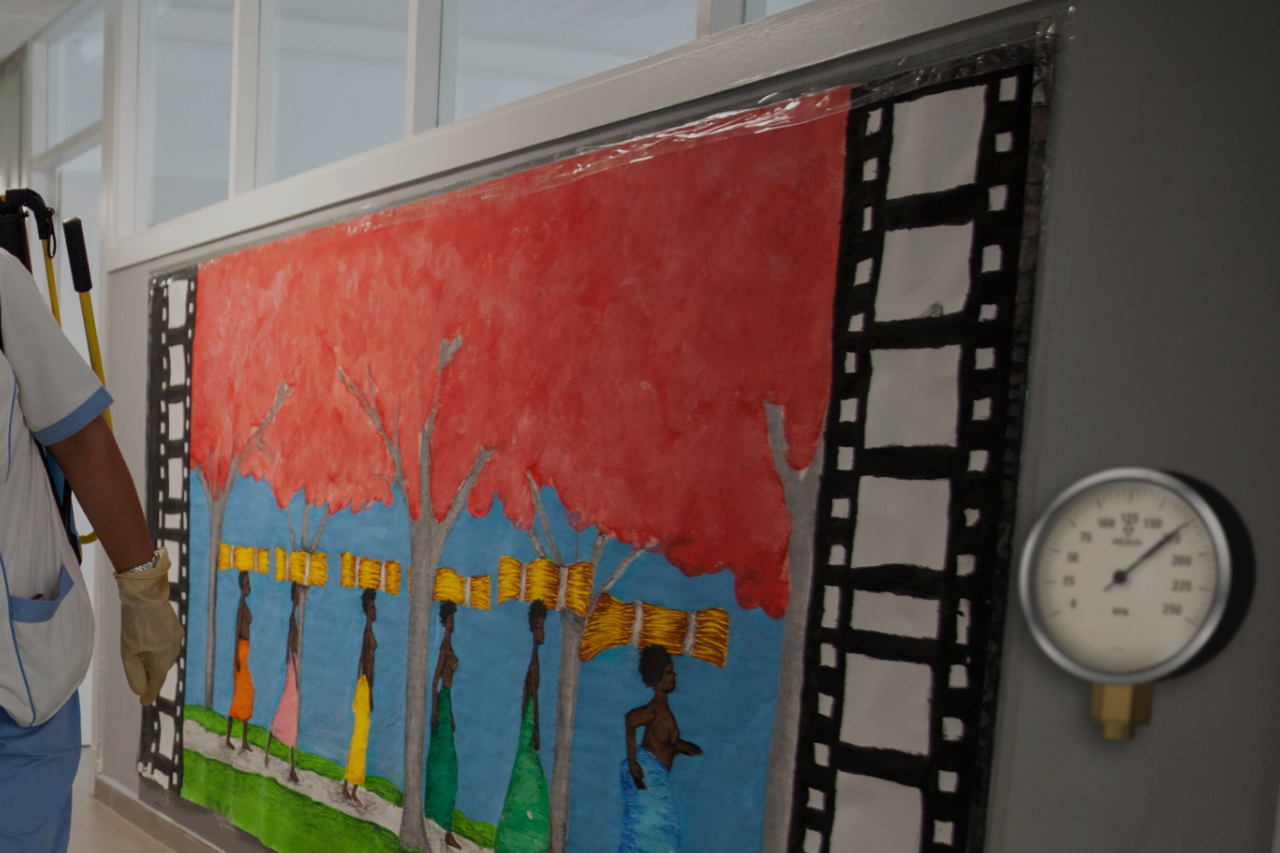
175 kPa
